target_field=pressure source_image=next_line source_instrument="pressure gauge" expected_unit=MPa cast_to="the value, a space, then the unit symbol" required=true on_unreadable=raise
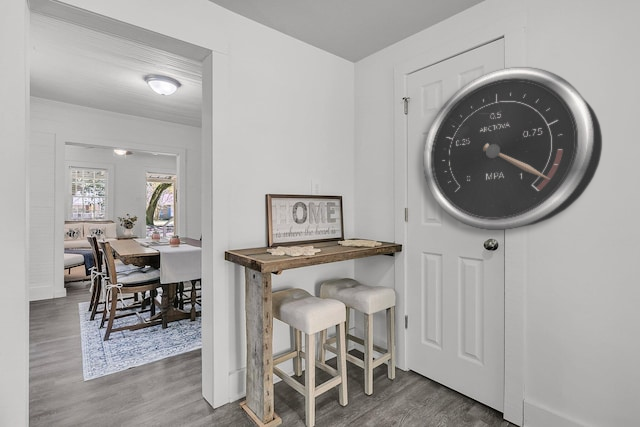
0.95 MPa
